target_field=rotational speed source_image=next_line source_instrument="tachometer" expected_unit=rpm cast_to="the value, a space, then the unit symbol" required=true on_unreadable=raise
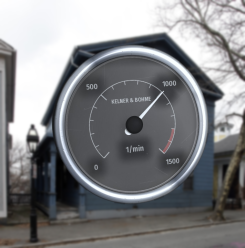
1000 rpm
